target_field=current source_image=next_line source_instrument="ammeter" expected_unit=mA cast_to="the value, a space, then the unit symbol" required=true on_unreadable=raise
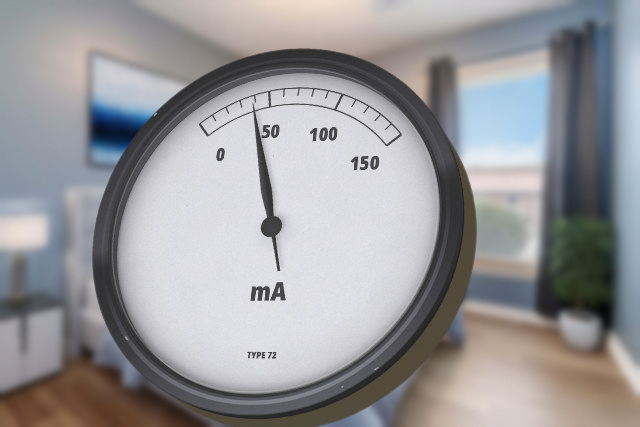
40 mA
